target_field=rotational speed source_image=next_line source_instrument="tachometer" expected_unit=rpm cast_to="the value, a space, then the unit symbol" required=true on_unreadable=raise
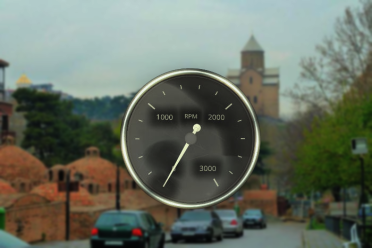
0 rpm
